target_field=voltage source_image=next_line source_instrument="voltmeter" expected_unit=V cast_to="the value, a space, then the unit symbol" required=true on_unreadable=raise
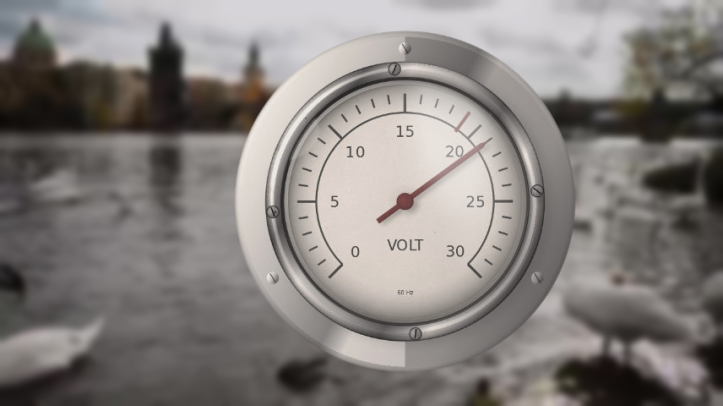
21 V
